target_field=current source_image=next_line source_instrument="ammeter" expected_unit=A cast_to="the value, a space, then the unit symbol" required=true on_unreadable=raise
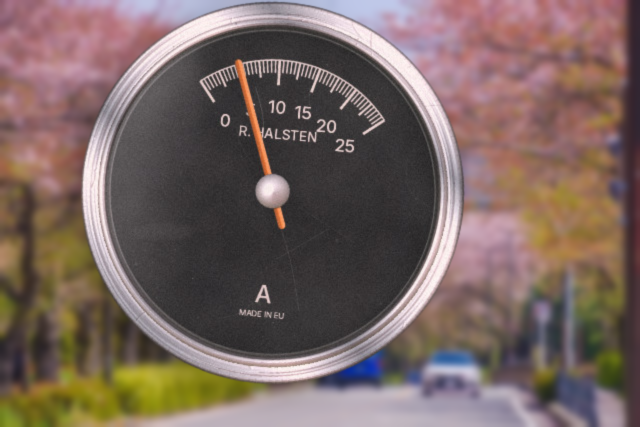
5 A
